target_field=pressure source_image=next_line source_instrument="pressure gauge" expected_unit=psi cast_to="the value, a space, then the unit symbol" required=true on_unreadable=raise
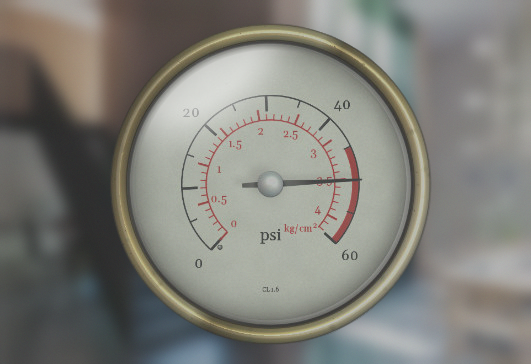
50 psi
